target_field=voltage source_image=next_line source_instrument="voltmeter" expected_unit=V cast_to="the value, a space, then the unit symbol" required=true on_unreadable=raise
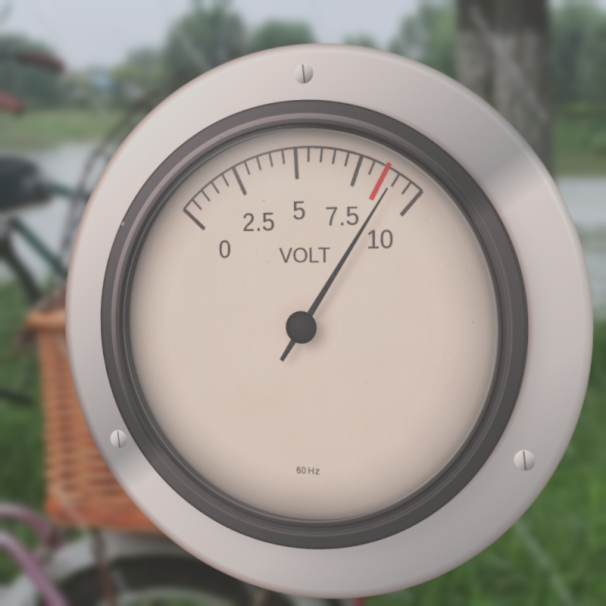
9 V
